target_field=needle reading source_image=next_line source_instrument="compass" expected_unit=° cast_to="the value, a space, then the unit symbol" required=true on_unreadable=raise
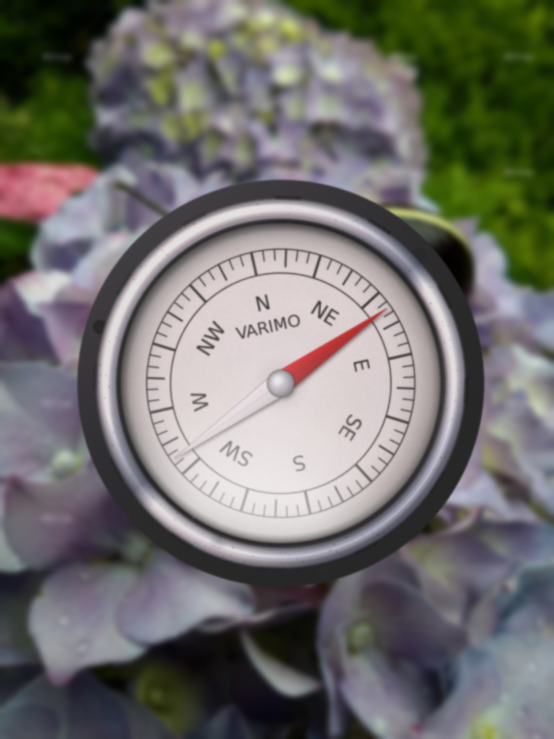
67.5 °
